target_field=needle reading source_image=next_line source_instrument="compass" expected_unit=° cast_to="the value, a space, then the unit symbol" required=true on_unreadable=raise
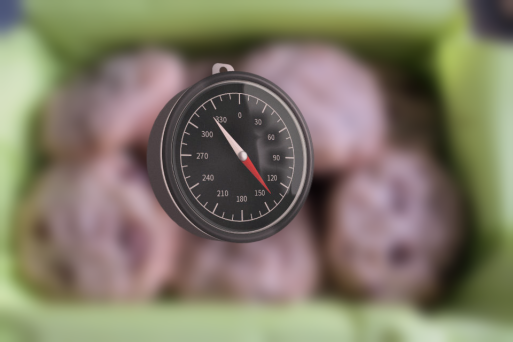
140 °
